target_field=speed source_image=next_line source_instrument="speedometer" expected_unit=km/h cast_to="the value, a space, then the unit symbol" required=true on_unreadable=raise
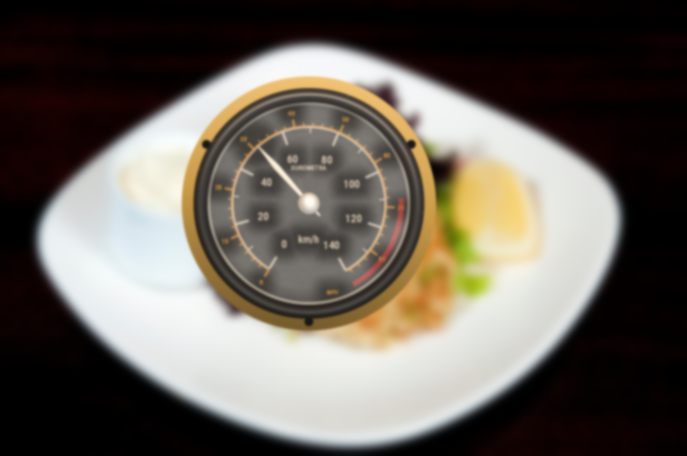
50 km/h
